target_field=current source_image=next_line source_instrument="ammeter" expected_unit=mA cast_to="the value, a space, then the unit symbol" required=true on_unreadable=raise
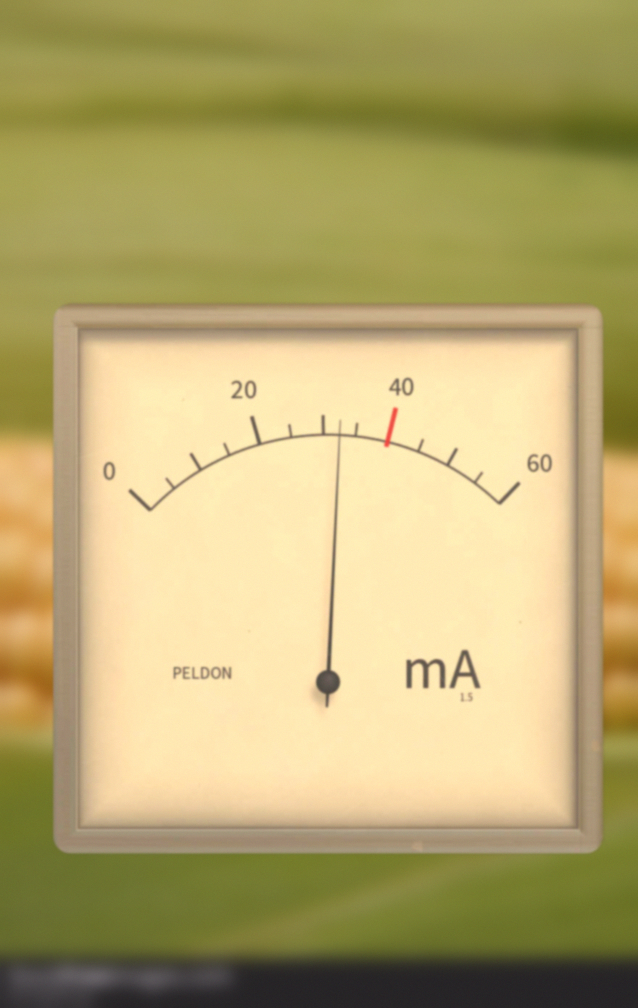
32.5 mA
